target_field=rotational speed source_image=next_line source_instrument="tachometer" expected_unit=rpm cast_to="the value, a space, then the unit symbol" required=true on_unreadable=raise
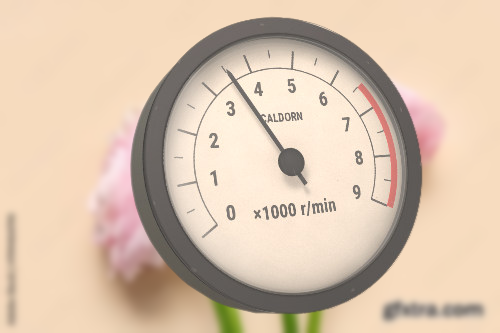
3500 rpm
